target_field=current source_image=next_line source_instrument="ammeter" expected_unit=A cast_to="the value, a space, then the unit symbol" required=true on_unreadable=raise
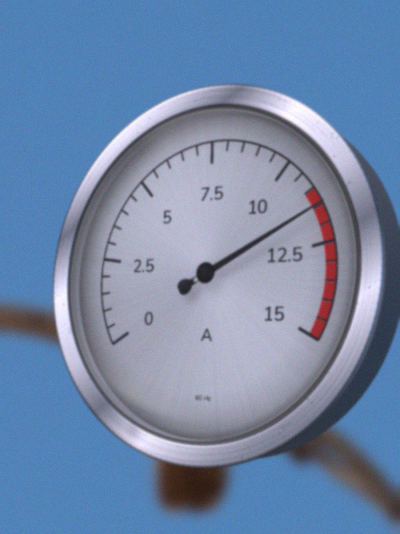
11.5 A
